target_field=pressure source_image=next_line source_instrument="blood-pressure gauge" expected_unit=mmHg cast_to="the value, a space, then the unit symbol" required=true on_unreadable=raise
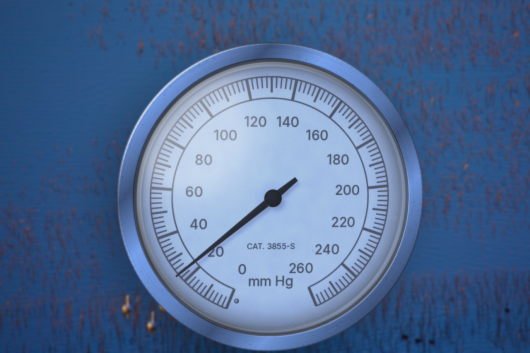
24 mmHg
